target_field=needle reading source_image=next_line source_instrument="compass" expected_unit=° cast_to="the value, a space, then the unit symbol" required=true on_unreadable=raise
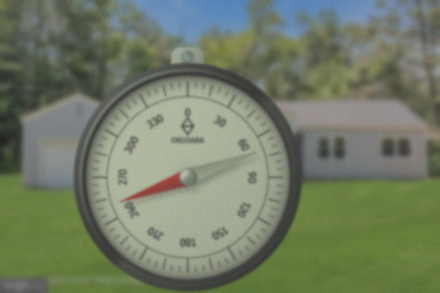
250 °
